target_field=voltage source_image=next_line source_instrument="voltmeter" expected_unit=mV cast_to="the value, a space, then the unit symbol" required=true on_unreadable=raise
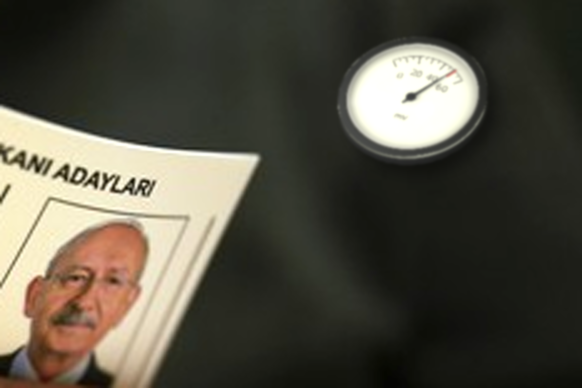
50 mV
